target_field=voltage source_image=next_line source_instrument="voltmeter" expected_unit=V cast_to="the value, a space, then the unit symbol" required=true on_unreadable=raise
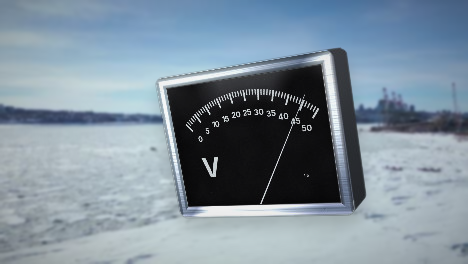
45 V
